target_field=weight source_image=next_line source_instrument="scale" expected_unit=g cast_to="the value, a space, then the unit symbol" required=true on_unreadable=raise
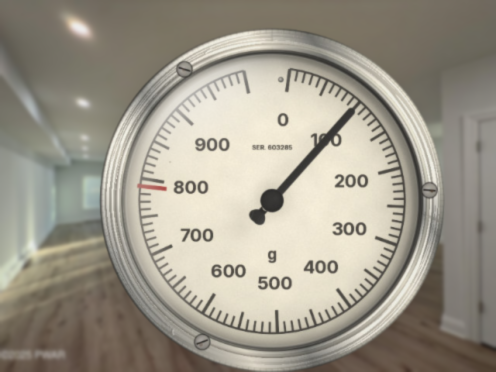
100 g
